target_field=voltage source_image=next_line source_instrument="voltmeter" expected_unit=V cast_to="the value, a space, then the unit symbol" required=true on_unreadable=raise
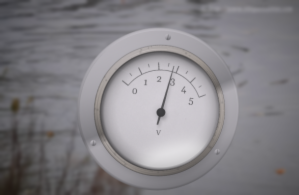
2.75 V
